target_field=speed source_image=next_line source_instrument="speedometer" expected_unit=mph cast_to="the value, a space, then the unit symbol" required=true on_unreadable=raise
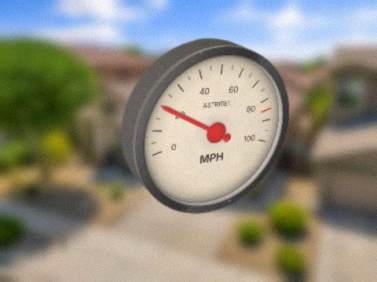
20 mph
